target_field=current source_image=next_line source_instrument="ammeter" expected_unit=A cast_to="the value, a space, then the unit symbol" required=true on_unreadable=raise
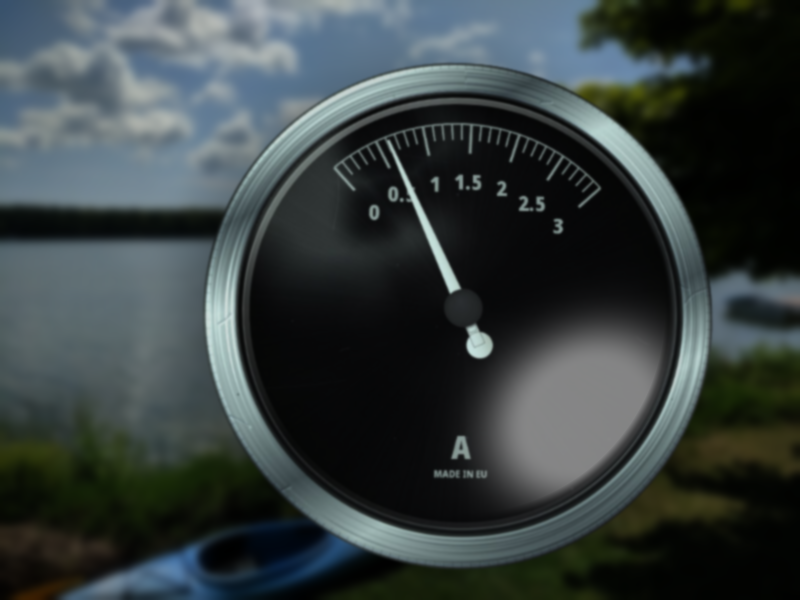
0.6 A
